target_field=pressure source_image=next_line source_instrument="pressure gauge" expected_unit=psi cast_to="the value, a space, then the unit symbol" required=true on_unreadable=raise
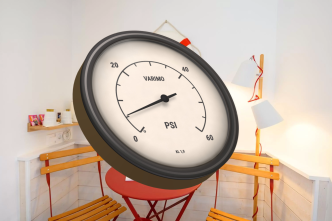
5 psi
